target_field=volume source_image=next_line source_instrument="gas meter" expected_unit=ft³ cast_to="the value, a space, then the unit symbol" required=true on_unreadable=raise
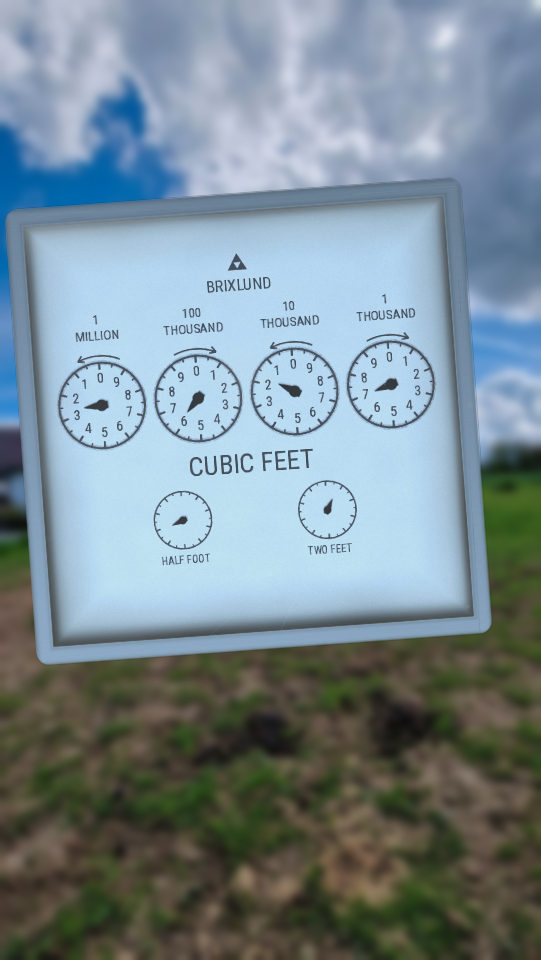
261700 ft³
